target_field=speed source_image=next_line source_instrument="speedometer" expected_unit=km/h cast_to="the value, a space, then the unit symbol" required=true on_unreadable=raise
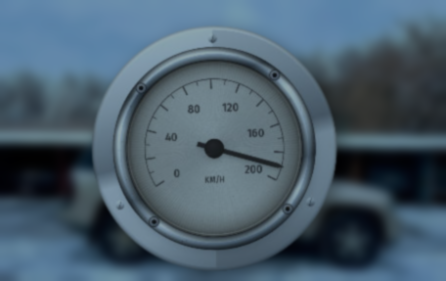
190 km/h
